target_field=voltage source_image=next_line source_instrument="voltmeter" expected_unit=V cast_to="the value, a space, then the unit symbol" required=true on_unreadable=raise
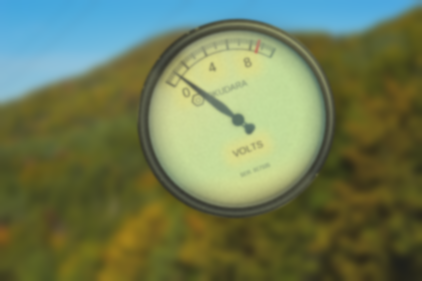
1 V
